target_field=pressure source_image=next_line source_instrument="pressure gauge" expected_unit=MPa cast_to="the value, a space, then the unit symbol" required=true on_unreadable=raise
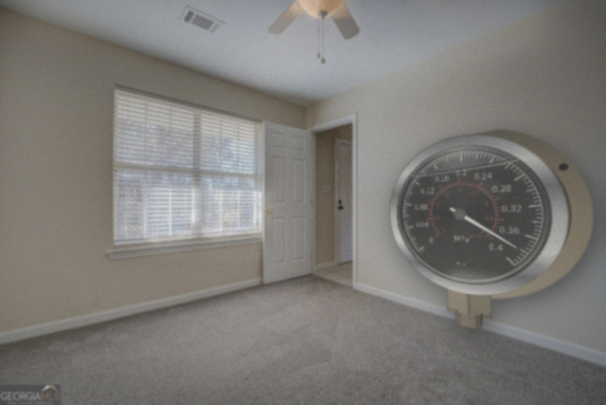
0.38 MPa
